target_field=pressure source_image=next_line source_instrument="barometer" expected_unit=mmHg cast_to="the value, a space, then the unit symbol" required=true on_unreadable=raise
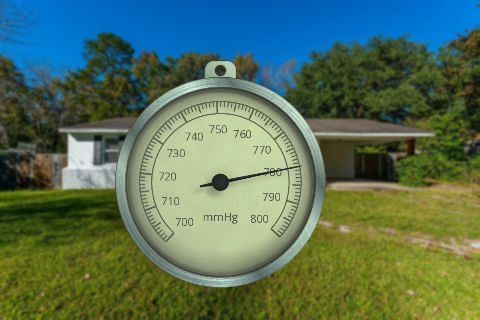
780 mmHg
